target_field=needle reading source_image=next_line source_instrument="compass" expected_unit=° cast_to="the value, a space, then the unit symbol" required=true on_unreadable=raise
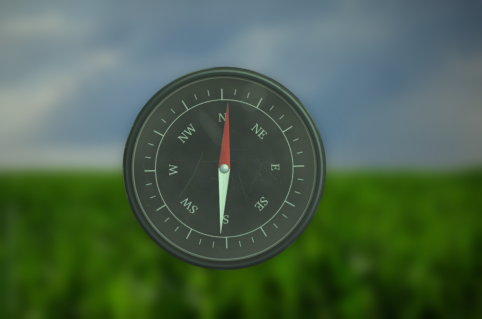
5 °
